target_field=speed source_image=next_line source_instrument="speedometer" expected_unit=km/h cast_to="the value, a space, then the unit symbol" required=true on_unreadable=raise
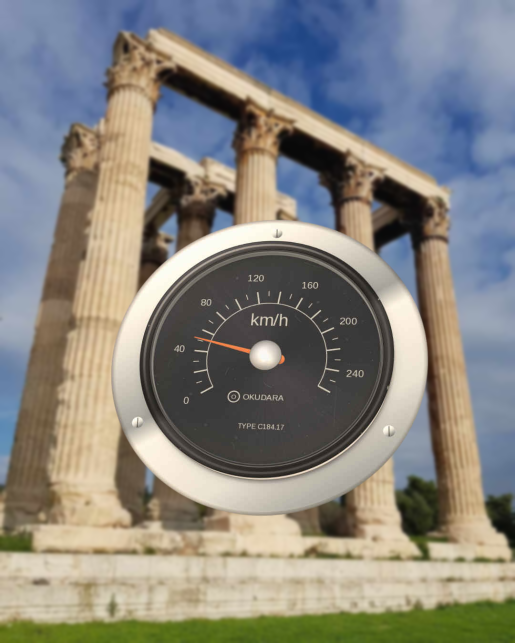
50 km/h
